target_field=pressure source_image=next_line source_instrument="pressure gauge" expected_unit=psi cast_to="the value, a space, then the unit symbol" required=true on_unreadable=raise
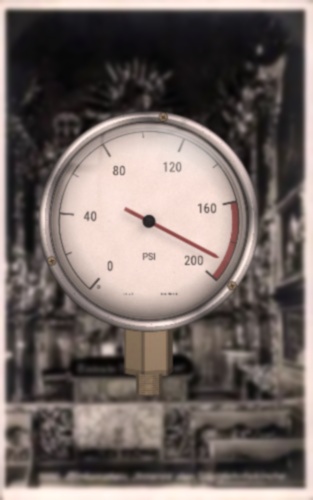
190 psi
